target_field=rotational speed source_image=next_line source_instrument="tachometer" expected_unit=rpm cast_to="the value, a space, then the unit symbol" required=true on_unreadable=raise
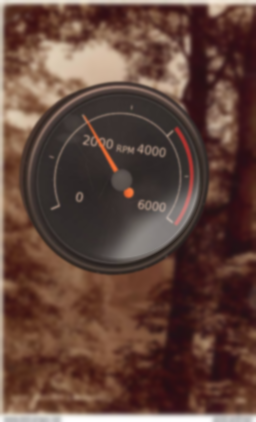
2000 rpm
